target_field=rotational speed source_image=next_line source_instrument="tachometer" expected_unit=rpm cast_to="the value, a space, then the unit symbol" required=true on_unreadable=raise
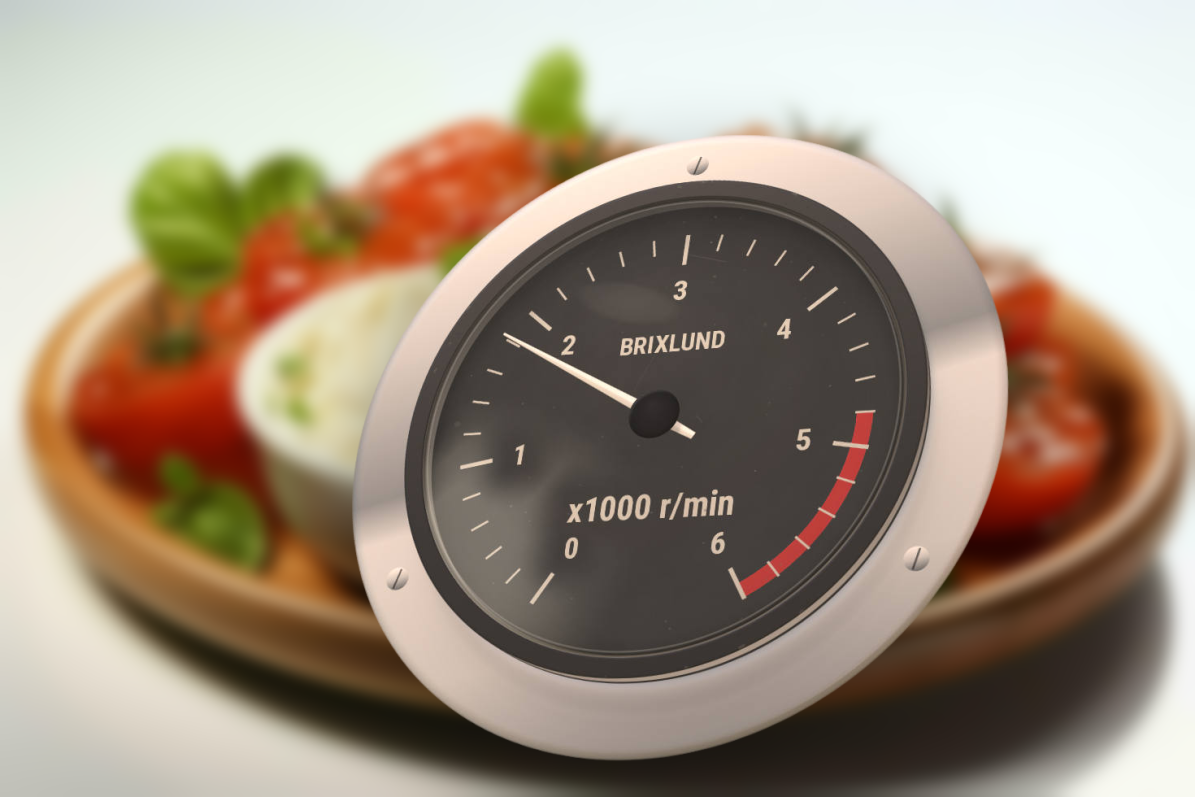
1800 rpm
